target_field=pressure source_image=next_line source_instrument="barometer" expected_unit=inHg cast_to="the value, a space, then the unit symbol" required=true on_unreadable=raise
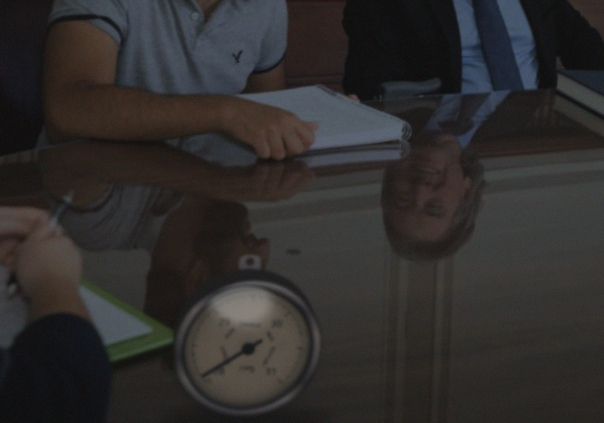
28.1 inHg
